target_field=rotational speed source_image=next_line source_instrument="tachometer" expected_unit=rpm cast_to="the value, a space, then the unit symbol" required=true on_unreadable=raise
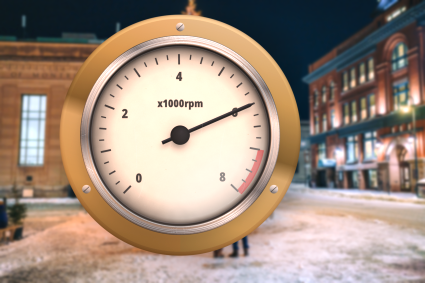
6000 rpm
